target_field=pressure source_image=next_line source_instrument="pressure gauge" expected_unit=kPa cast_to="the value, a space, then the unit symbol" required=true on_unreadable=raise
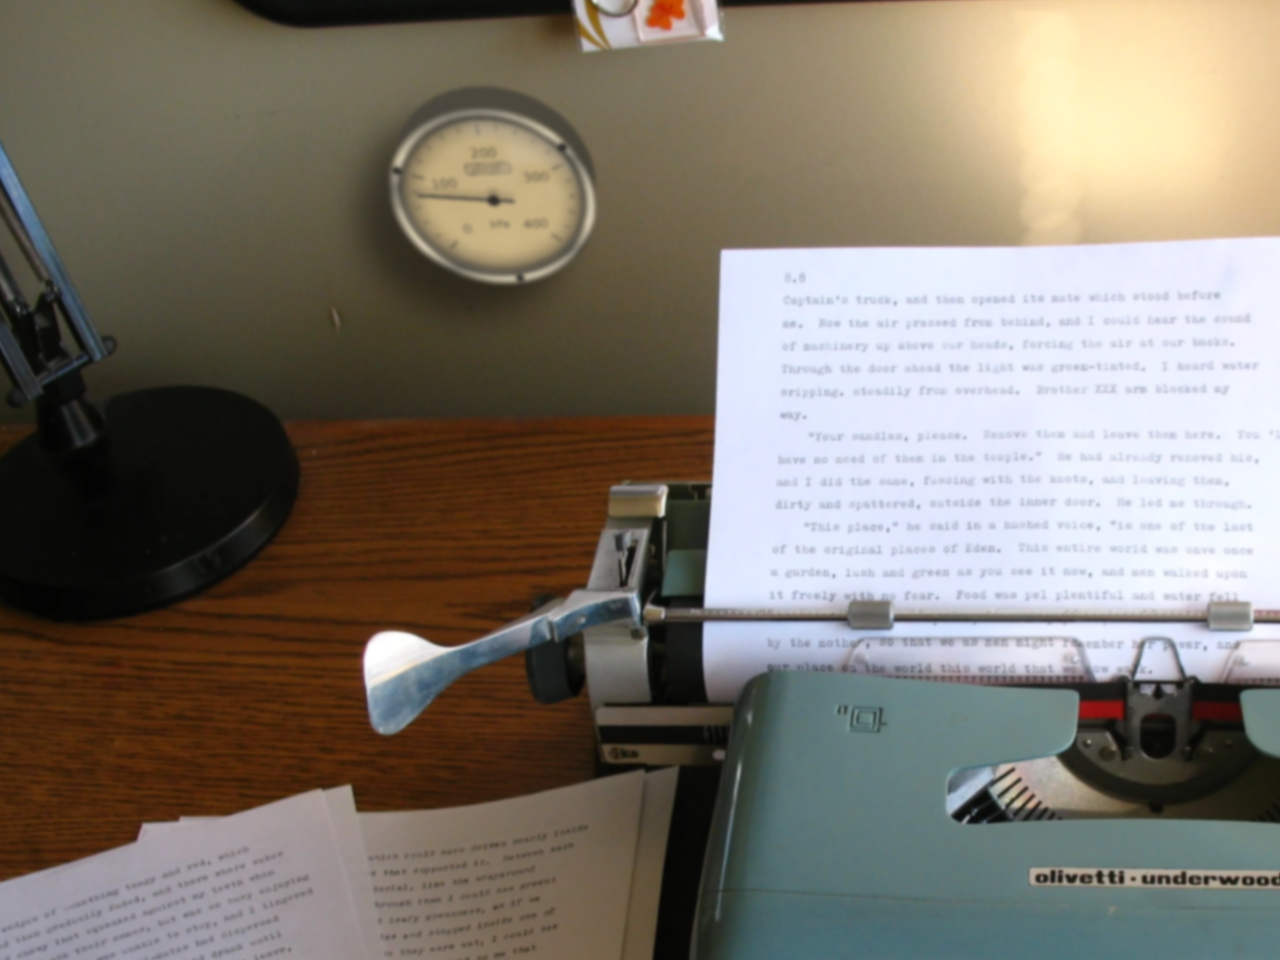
80 kPa
